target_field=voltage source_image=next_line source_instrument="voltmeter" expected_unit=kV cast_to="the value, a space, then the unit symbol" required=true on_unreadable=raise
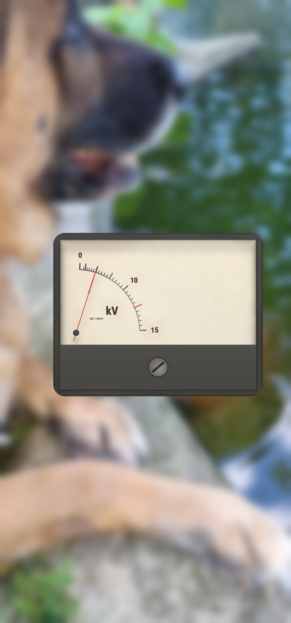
5 kV
